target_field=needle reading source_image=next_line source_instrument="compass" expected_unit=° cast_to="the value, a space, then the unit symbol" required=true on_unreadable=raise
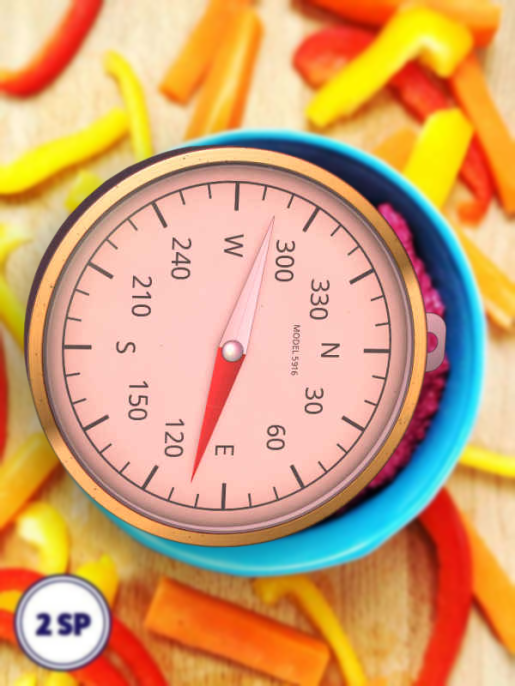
105 °
